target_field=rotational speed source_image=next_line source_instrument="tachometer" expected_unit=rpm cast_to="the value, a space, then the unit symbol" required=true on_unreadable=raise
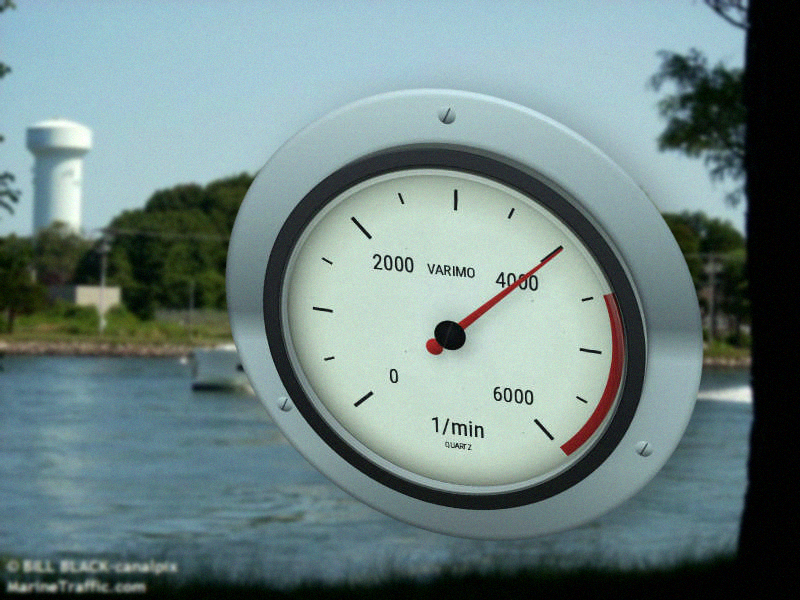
4000 rpm
